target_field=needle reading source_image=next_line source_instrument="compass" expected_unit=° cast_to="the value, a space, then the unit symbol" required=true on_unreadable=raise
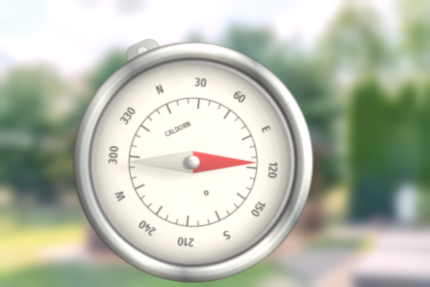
115 °
